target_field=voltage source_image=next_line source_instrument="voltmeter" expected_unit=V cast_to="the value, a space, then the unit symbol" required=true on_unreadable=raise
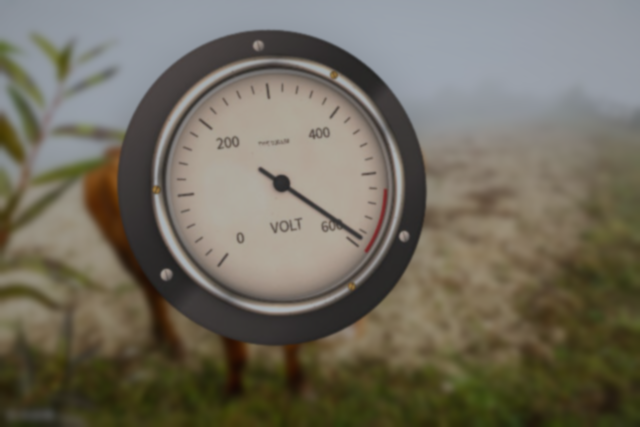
590 V
